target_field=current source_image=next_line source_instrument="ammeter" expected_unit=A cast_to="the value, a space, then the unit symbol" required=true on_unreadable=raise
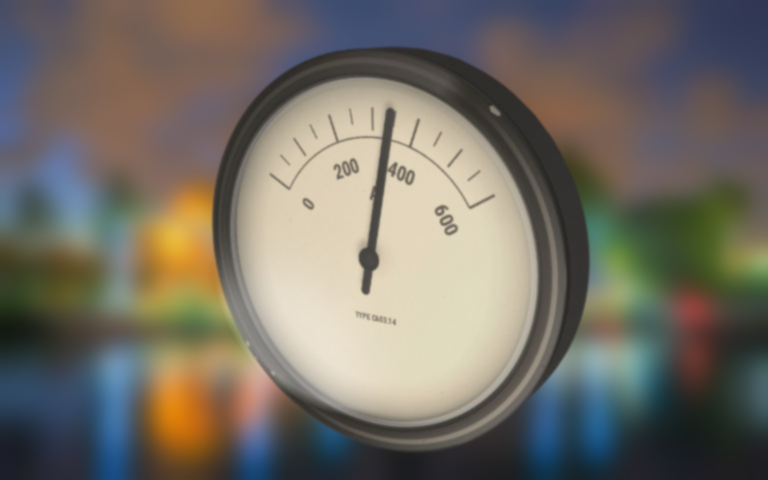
350 A
